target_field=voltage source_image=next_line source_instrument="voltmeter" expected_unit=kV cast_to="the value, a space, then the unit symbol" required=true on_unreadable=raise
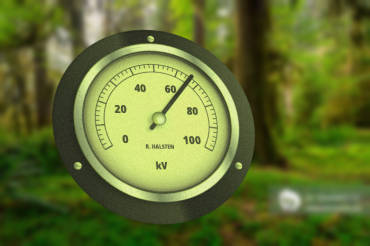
66 kV
